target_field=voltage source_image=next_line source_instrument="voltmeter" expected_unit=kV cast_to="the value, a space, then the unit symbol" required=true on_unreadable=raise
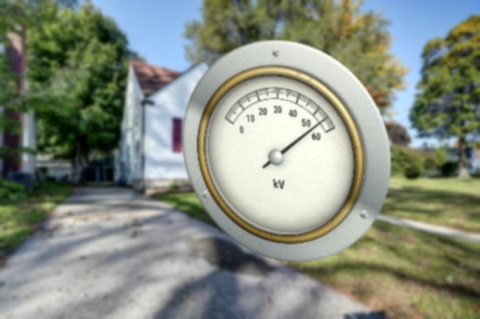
55 kV
